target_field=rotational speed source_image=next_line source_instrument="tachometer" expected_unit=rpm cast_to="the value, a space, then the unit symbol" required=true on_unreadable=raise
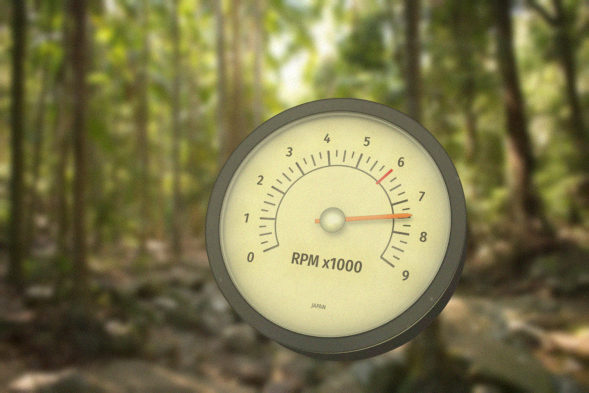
7500 rpm
